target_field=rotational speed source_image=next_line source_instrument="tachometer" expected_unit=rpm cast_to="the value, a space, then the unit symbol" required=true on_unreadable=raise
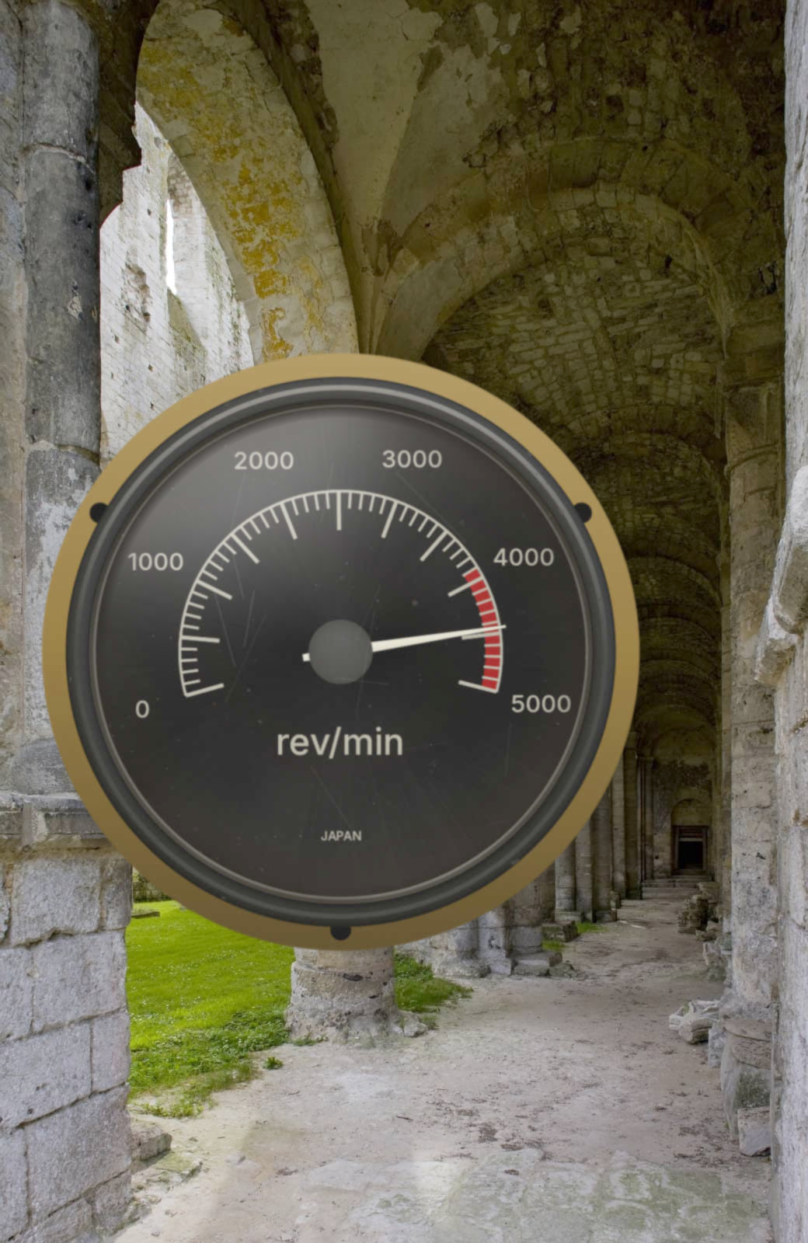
4450 rpm
